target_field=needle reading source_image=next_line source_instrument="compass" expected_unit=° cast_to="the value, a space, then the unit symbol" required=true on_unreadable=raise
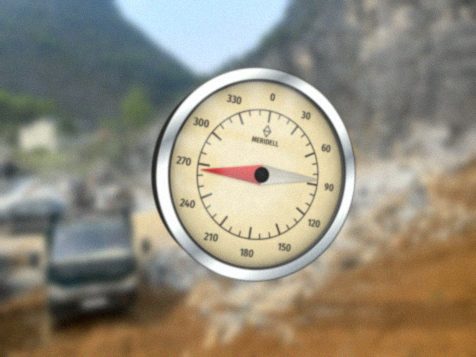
265 °
